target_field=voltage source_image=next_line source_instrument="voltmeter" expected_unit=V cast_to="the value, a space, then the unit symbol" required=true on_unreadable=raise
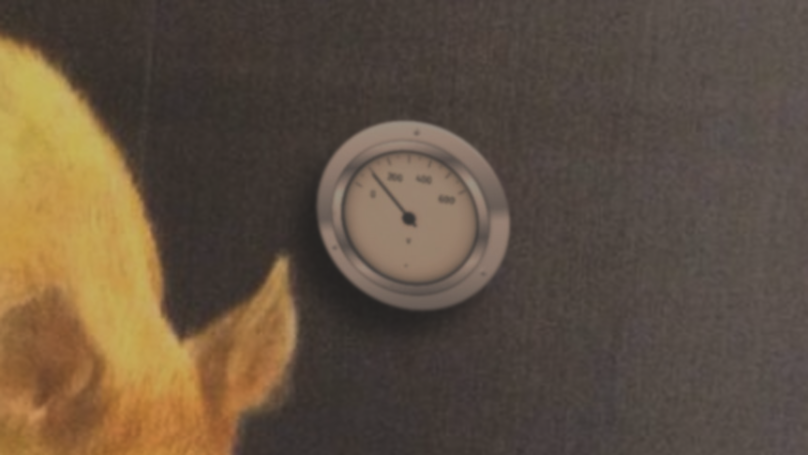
100 V
